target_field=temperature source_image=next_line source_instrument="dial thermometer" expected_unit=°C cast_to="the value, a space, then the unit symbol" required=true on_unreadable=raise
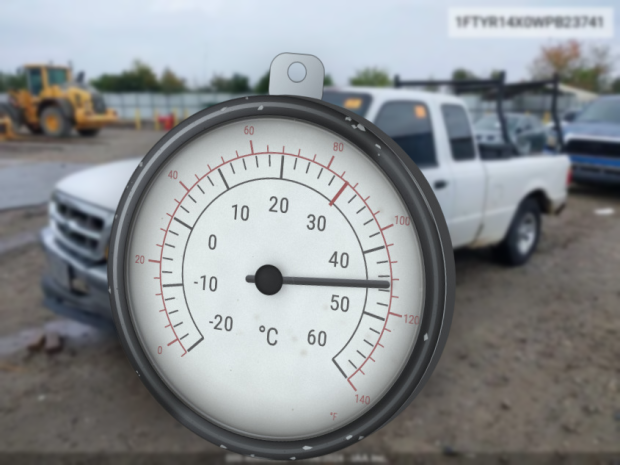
45 °C
